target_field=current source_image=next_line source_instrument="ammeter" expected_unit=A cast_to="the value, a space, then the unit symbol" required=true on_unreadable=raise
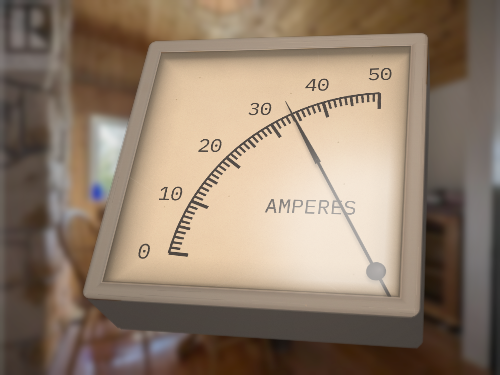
34 A
